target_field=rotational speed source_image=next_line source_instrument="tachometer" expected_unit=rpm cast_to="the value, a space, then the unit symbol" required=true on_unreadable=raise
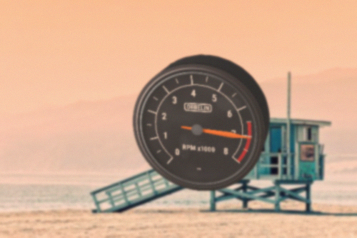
7000 rpm
